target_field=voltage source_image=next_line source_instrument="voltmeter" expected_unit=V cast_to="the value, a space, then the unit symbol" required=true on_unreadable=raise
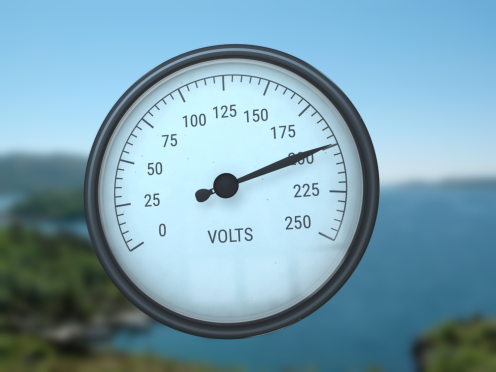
200 V
